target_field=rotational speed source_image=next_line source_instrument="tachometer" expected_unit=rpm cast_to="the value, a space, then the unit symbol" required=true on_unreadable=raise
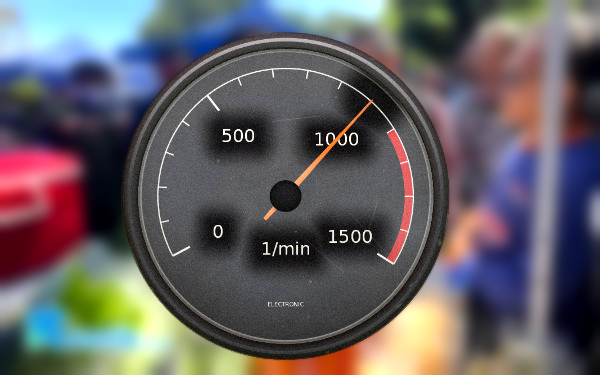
1000 rpm
